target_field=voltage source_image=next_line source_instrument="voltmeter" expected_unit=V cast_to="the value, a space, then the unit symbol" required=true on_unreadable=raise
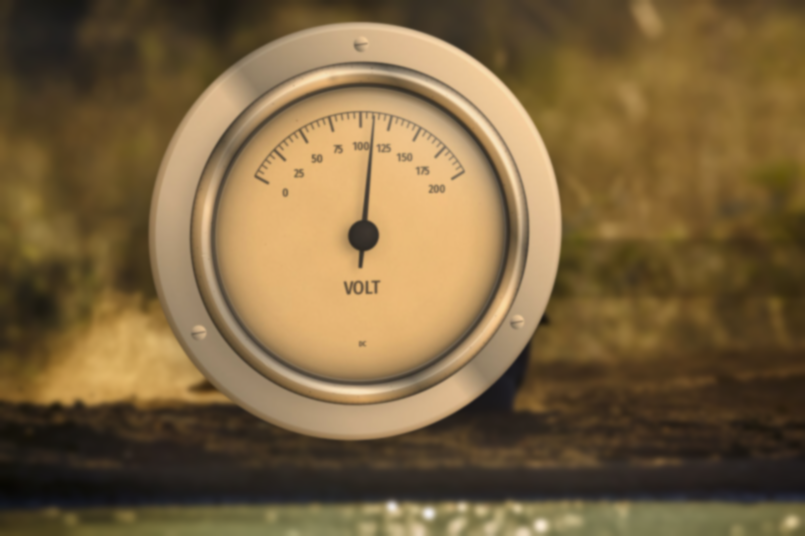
110 V
